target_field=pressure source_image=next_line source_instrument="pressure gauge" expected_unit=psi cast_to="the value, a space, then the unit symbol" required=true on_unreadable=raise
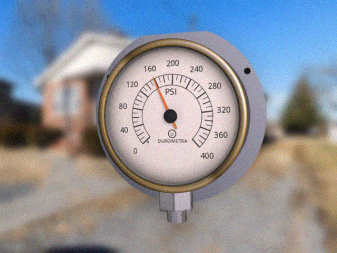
160 psi
